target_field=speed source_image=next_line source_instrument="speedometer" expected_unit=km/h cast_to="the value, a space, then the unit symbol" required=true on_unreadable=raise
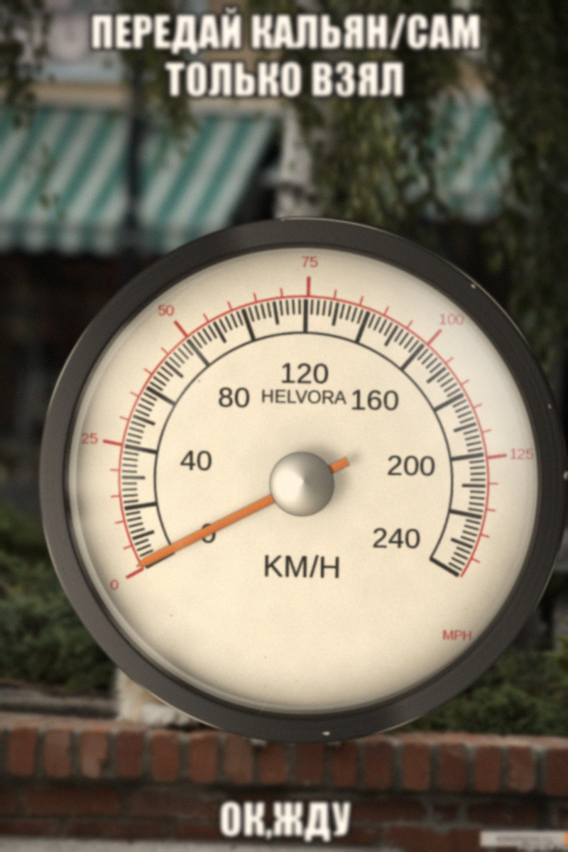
2 km/h
